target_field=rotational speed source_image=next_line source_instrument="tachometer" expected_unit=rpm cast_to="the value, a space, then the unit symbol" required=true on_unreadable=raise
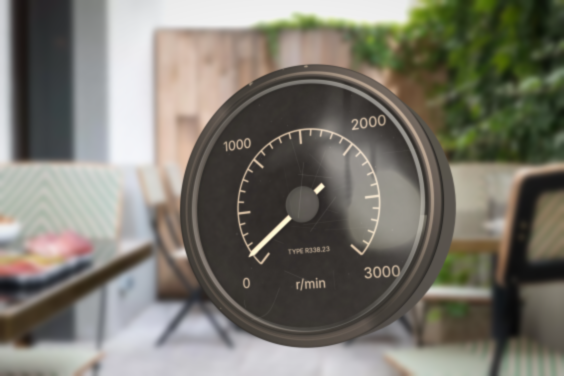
100 rpm
